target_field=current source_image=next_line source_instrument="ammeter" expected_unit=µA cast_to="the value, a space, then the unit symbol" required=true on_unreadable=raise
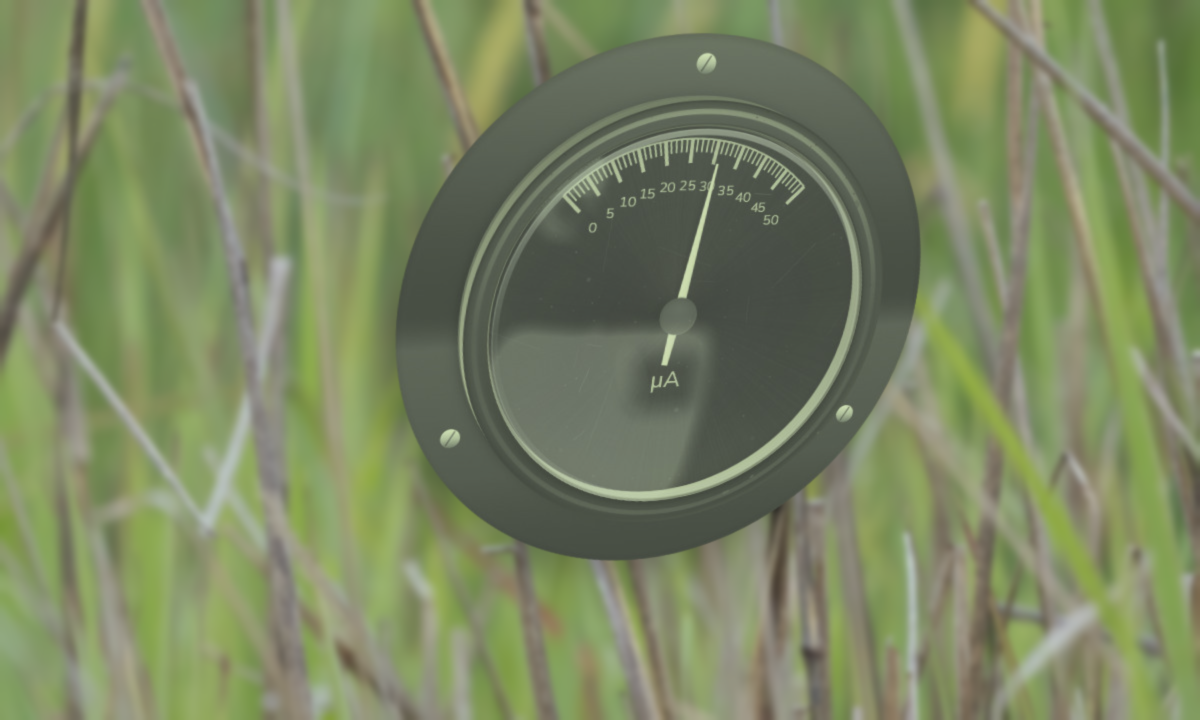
30 µA
